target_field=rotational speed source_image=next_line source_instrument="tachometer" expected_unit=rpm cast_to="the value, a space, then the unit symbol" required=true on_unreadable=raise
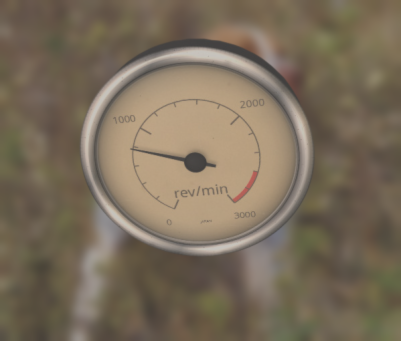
800 rpm
